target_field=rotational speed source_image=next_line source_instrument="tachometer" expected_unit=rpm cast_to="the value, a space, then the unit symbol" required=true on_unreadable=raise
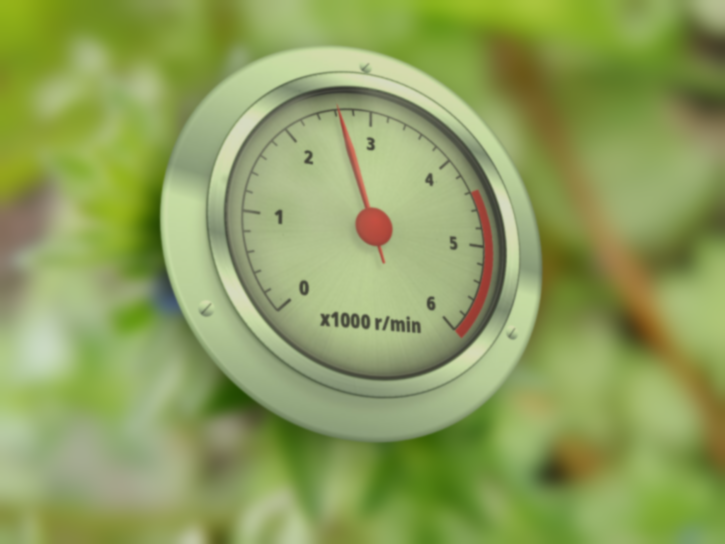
2600 rpm
